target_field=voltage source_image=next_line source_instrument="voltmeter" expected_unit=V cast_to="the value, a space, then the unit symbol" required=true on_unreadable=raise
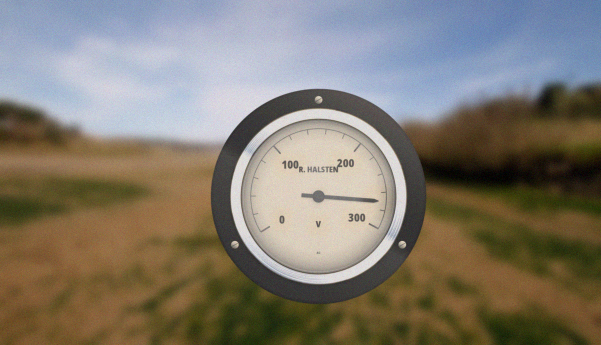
270 V
